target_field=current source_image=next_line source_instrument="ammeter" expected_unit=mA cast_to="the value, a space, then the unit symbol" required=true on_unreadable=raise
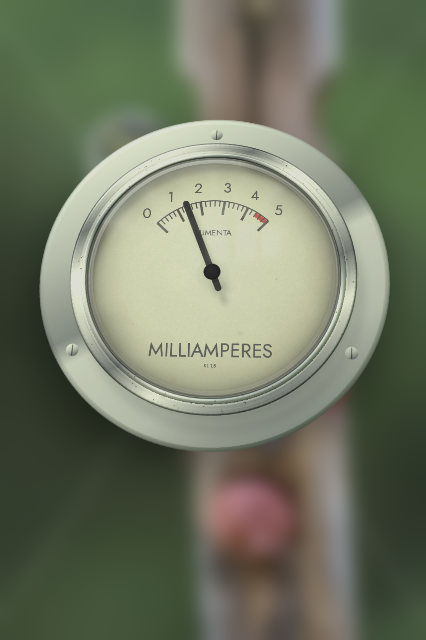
1.4 mA
